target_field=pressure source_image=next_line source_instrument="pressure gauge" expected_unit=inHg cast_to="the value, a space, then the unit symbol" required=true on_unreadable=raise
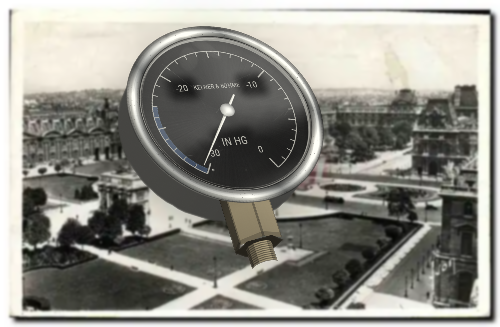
-29.5 inHg
